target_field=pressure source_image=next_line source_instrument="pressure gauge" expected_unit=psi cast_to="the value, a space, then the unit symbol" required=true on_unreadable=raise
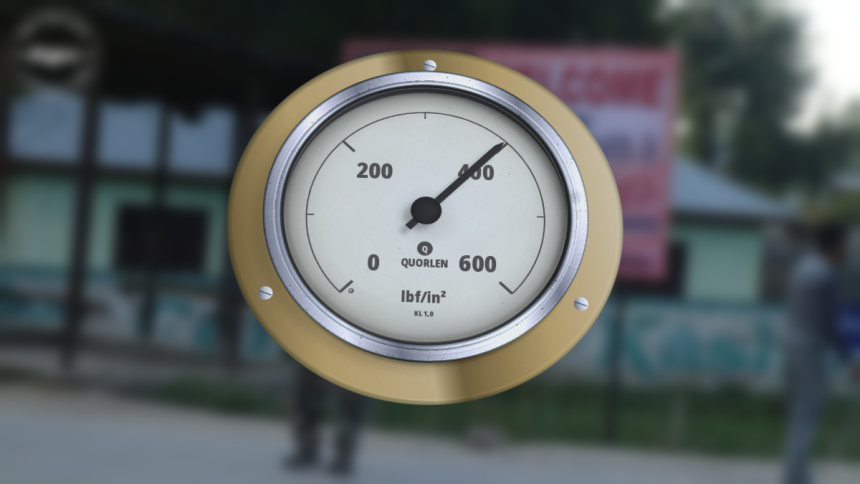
400 psi
